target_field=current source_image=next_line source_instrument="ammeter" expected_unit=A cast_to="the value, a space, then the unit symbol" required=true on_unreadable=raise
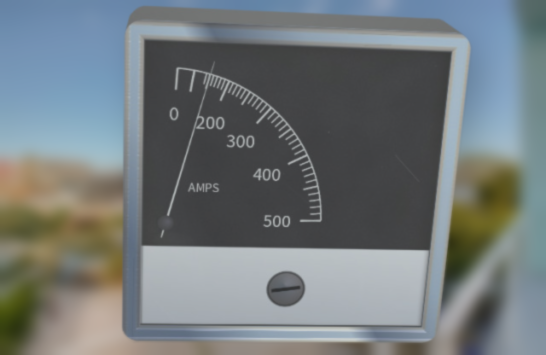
150 A
